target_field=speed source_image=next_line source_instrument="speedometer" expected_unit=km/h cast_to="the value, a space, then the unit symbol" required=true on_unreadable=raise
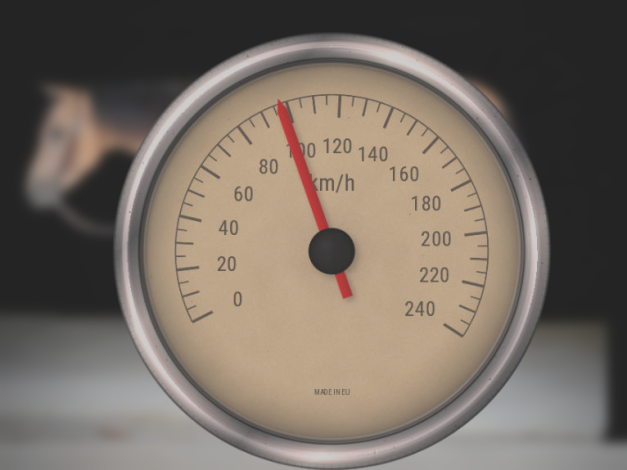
97.5 km/h
